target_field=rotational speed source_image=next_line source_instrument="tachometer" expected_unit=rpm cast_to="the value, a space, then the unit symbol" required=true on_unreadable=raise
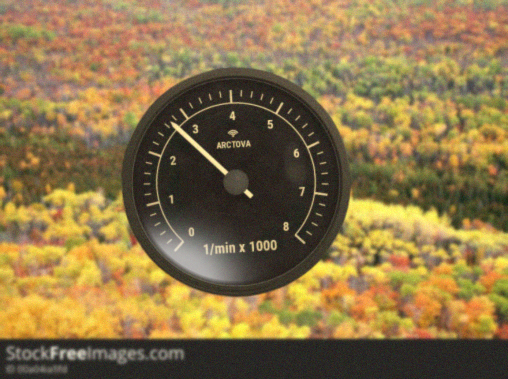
2700 rpm
